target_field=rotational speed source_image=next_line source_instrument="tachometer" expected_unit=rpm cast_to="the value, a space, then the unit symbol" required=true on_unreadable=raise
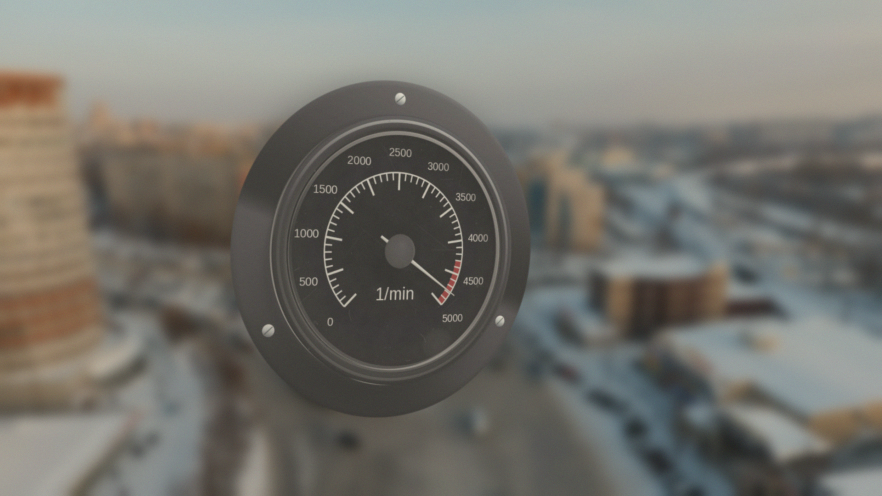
4800 rpm
